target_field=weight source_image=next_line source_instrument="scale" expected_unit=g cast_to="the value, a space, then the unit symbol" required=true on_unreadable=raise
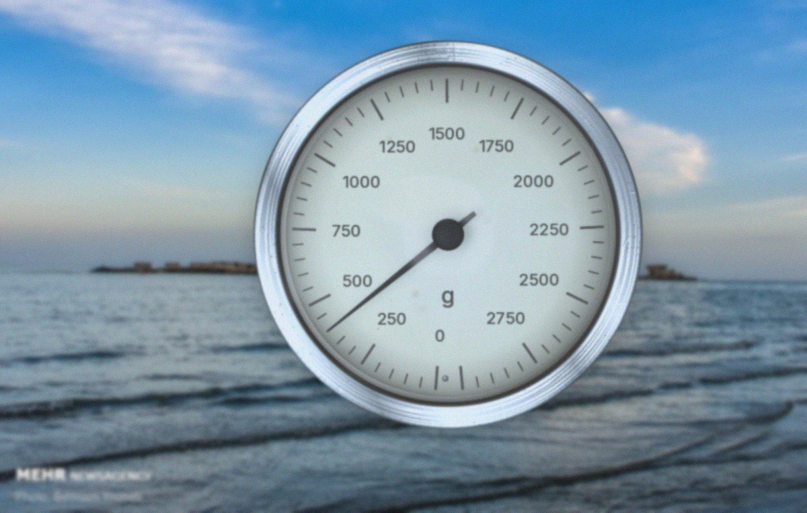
400 g
